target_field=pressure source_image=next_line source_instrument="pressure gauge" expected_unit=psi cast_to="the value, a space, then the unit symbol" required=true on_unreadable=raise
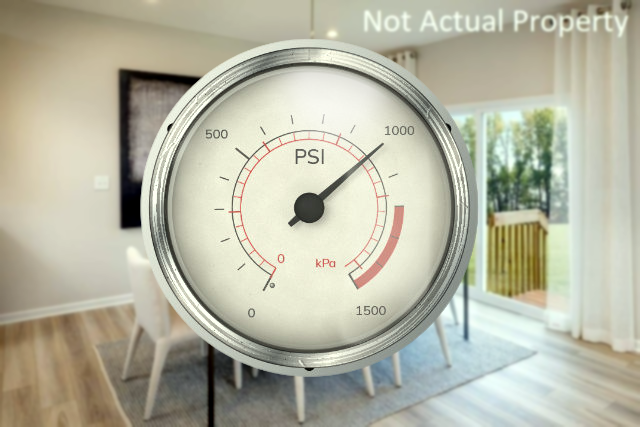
1000 psi
